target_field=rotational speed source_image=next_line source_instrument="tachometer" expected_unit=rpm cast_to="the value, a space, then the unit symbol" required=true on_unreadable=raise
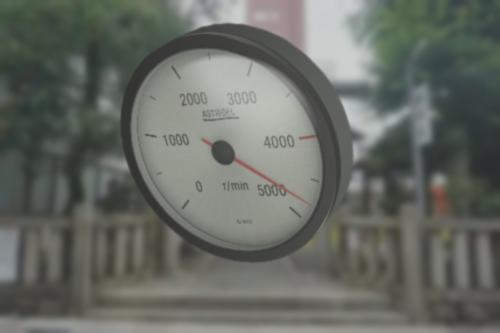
4750 rpm
